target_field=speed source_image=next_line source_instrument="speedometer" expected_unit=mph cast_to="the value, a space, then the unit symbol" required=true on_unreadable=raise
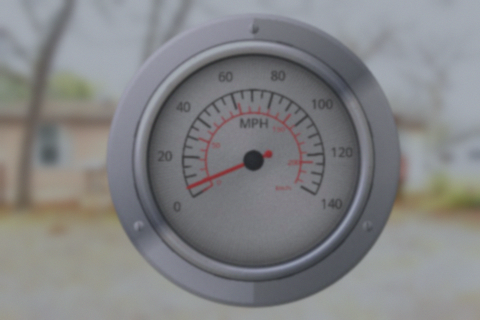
5 mph
